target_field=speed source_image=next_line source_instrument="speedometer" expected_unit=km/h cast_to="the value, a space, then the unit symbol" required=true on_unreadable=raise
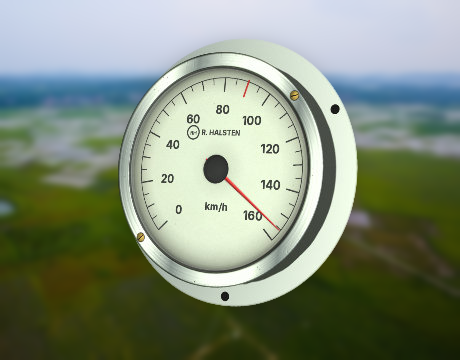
155 km/h
